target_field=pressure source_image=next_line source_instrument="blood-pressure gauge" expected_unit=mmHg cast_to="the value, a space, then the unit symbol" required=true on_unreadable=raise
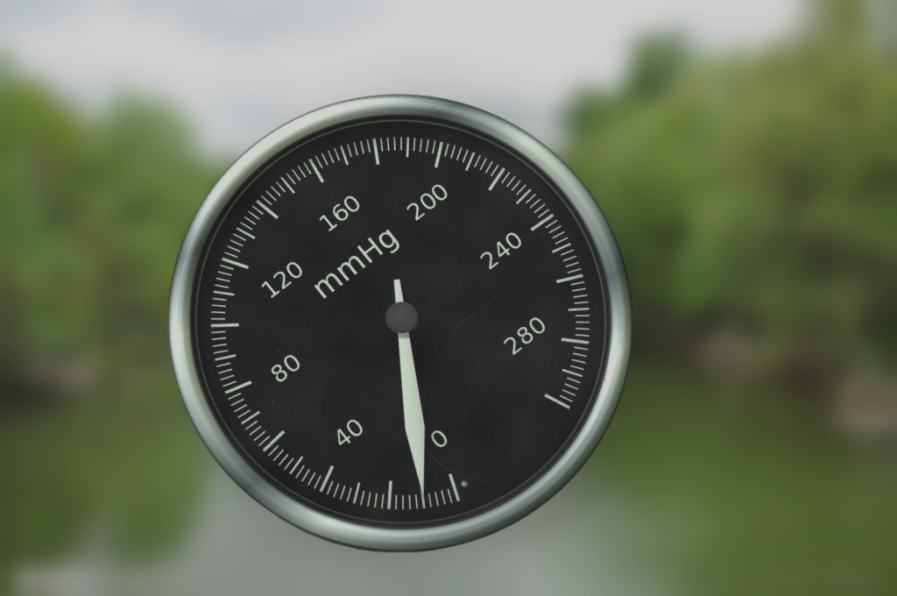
10 mmHg
